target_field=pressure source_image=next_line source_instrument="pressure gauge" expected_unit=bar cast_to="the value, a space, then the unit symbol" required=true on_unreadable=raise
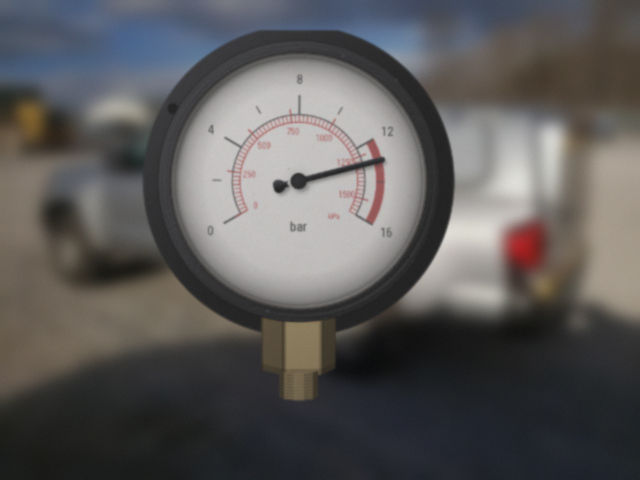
13 bar
